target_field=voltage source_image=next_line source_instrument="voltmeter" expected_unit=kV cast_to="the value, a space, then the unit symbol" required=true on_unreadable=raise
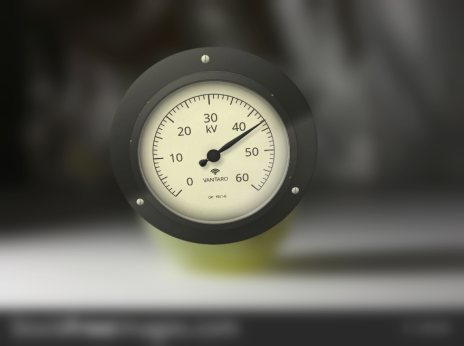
43 kV
